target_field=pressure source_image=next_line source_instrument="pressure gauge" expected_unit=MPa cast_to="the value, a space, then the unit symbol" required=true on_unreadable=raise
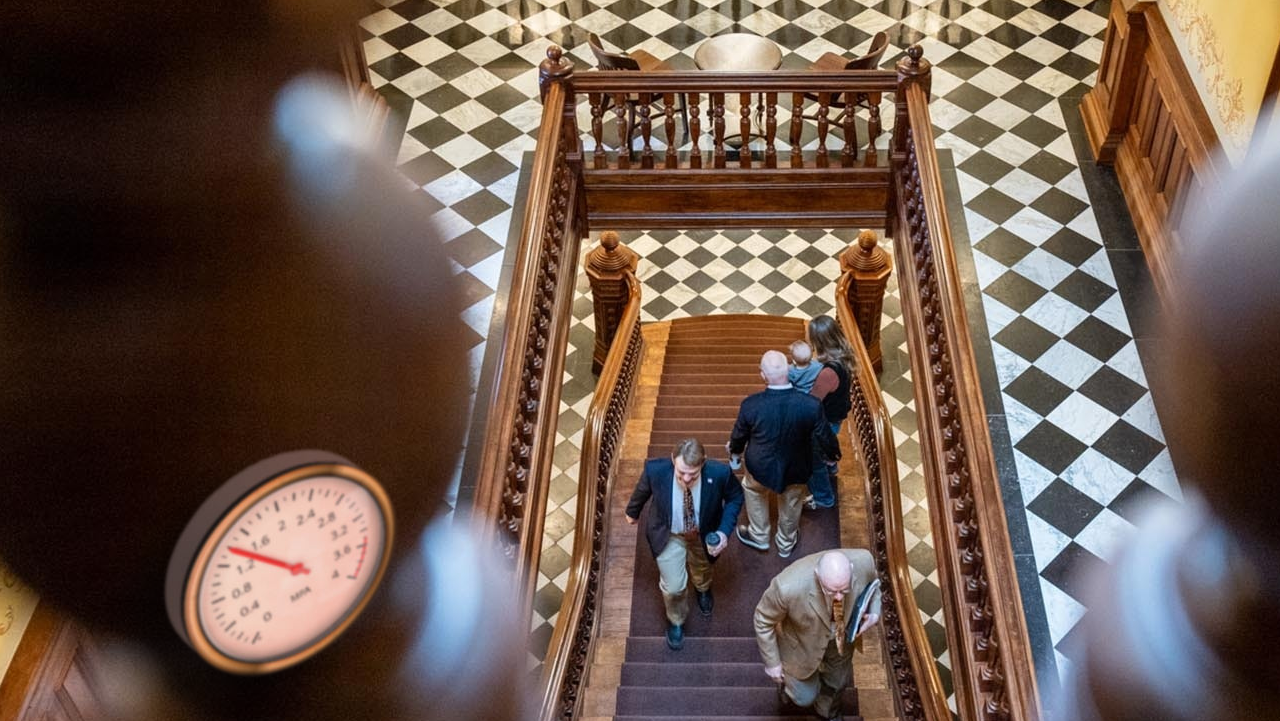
1.4 MPa
